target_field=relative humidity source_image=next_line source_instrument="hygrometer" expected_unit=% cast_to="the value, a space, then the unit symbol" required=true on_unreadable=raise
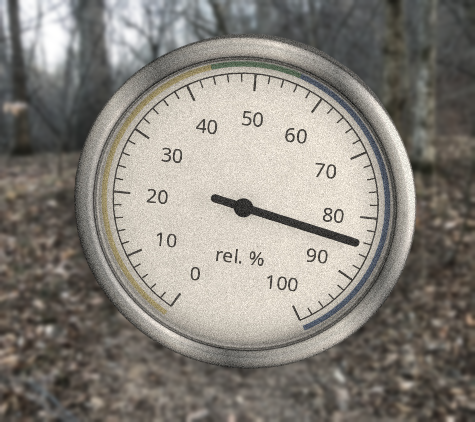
84 %
